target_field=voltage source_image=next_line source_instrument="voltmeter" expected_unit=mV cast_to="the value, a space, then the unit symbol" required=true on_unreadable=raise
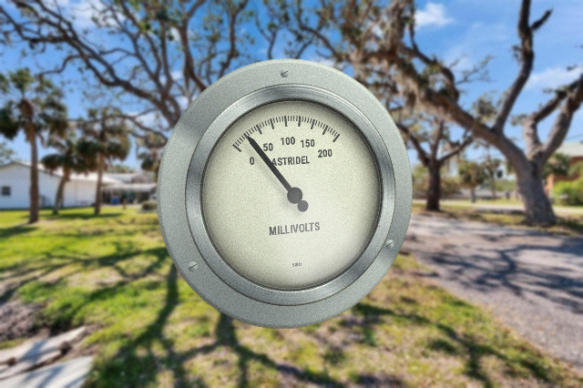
25 mV
